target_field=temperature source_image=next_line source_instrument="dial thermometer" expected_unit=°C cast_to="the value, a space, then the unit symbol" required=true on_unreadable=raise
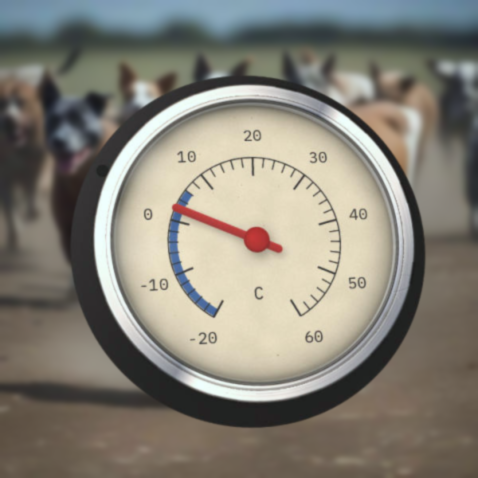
2 °C
